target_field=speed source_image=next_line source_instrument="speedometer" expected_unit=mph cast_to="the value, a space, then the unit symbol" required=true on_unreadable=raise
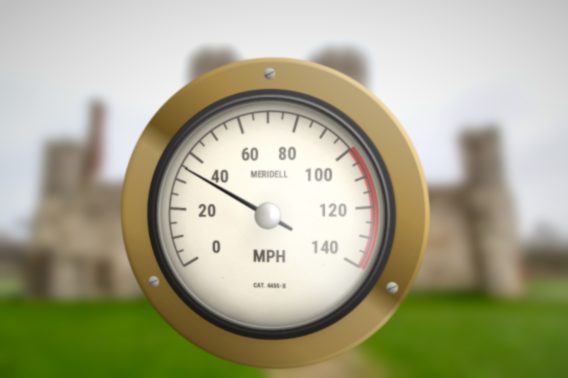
35 mph
